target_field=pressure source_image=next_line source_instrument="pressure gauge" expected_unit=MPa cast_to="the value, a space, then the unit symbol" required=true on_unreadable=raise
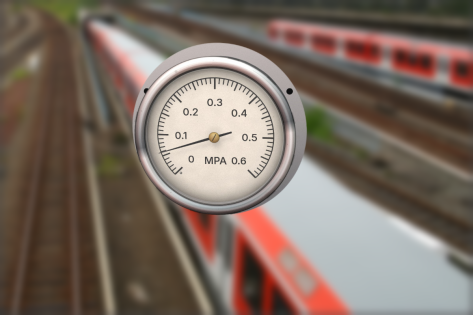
0.06 MPa
